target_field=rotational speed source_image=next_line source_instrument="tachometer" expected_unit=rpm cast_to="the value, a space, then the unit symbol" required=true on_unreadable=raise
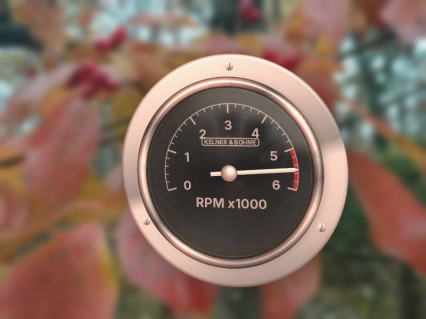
5500 rpm
